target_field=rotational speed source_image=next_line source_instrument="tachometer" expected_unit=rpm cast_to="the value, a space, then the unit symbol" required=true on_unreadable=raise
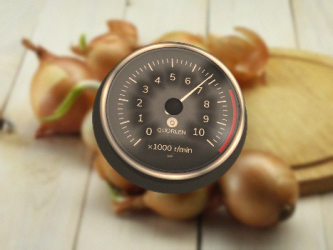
6800 rpm
